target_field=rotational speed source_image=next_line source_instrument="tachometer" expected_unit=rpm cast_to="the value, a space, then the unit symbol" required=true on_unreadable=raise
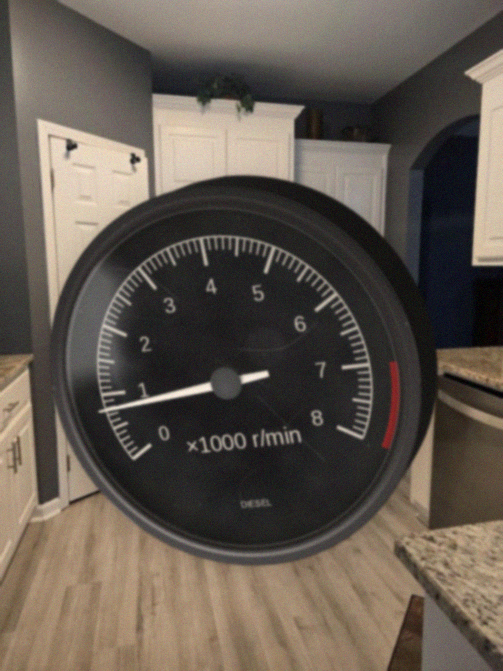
800 rpm
